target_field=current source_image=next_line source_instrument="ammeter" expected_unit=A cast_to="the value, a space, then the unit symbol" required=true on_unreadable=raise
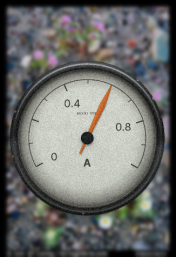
0.6 A
